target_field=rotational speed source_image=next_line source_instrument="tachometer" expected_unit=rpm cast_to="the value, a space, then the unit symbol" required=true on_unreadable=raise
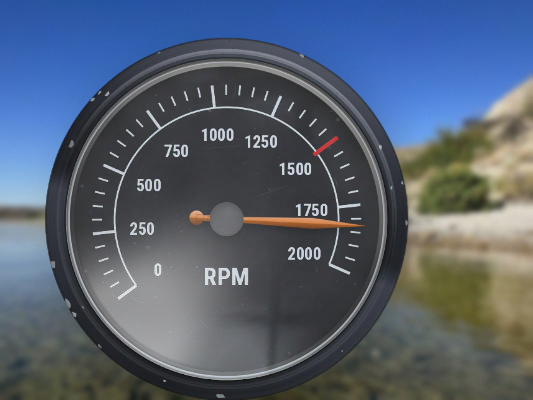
1825 rpm
